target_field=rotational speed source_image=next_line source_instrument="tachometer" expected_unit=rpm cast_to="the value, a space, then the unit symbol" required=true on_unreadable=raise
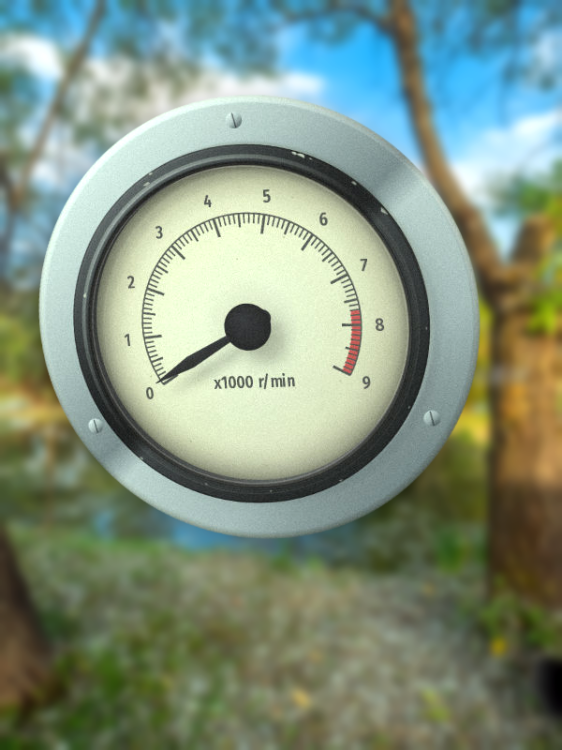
100 rpm
